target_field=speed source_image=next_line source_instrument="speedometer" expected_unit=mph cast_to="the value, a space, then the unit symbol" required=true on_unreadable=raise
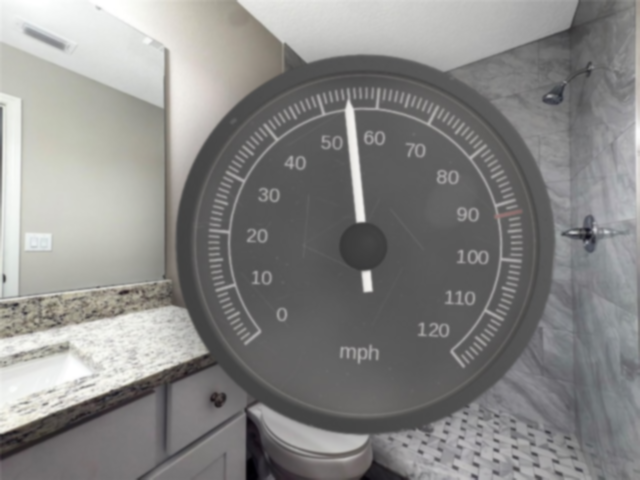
55 mph
